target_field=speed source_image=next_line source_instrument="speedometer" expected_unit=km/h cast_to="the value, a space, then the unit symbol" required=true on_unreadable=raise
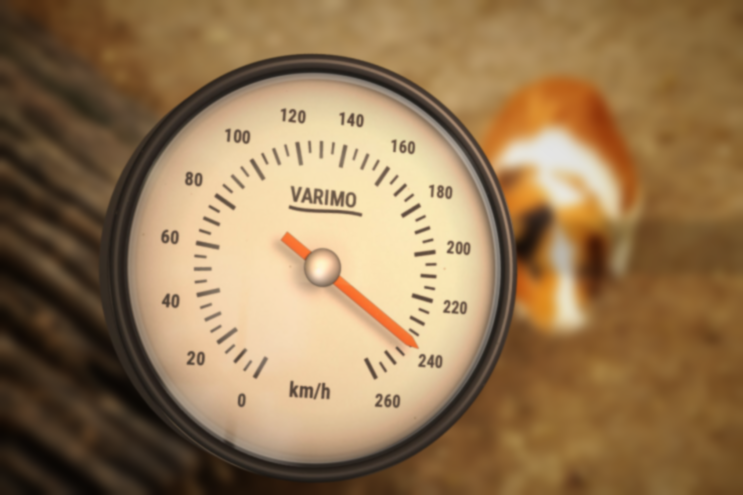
240 km/h
